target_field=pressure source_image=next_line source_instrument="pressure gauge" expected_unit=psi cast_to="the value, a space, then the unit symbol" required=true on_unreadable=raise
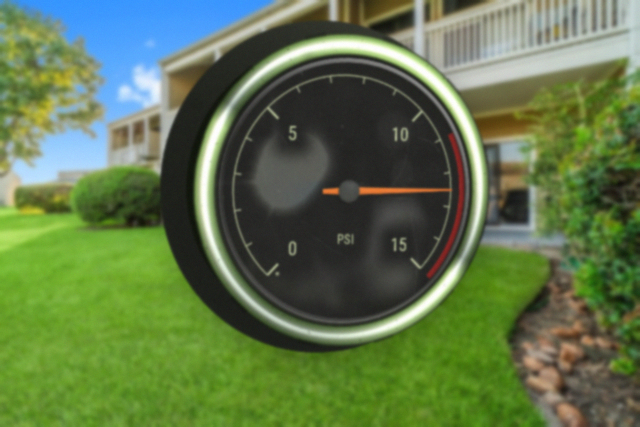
12.5 psi
